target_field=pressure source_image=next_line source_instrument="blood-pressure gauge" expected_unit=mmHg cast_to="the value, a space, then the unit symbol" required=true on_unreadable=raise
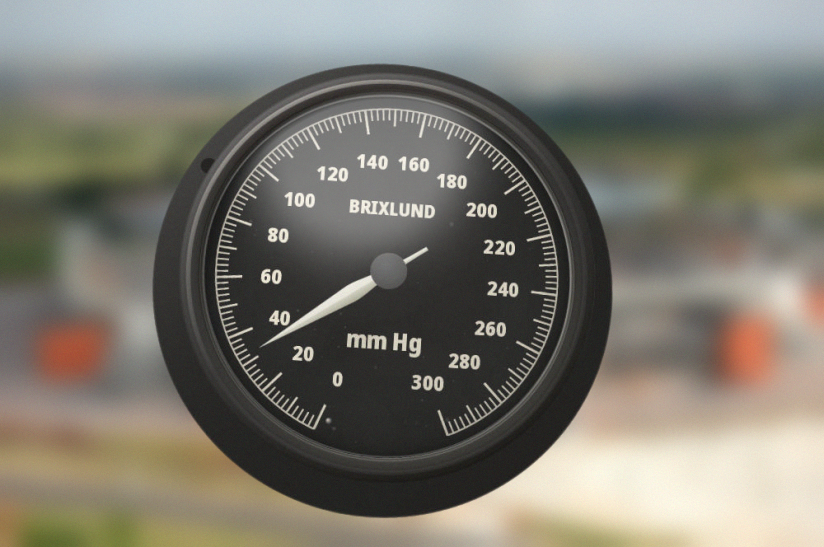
32 mmHg
